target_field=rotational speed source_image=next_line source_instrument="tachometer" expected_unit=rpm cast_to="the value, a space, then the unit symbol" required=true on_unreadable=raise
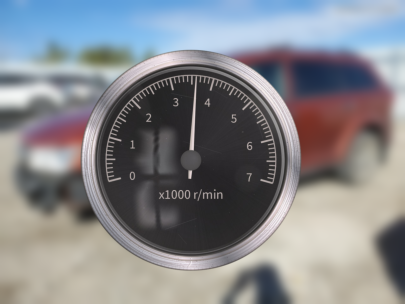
3600 rpm
